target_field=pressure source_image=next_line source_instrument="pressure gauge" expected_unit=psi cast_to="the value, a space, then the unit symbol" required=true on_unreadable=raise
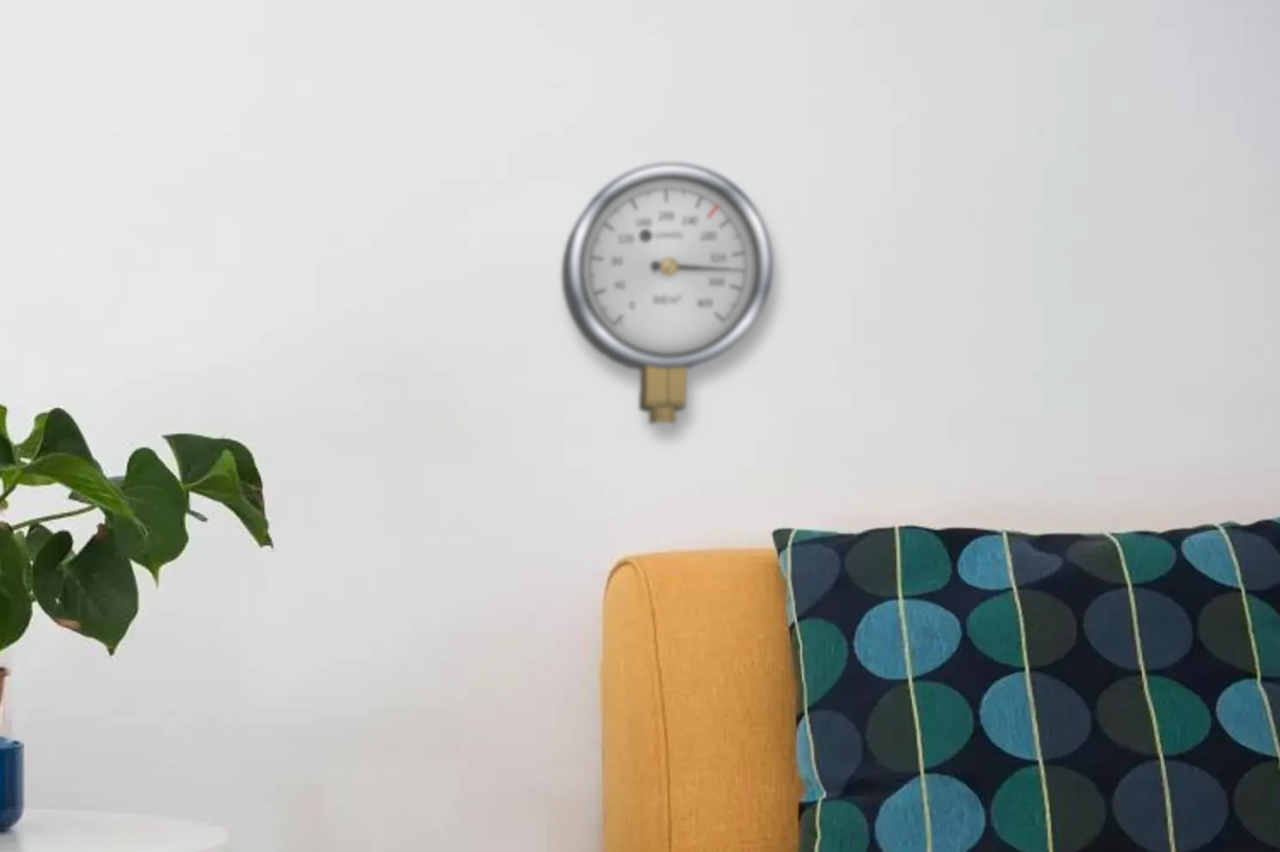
340 psi
